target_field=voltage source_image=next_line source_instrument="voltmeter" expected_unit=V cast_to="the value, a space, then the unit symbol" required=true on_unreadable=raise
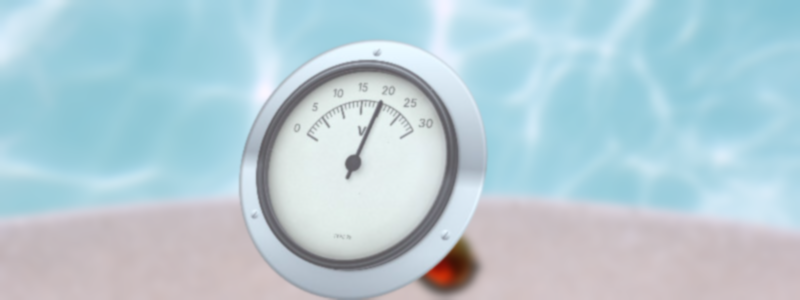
20 V
